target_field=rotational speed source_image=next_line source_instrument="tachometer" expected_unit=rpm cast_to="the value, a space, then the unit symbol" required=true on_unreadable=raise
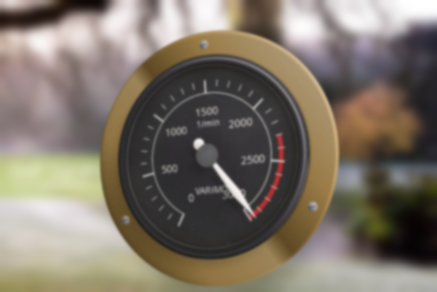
2950 rpm
